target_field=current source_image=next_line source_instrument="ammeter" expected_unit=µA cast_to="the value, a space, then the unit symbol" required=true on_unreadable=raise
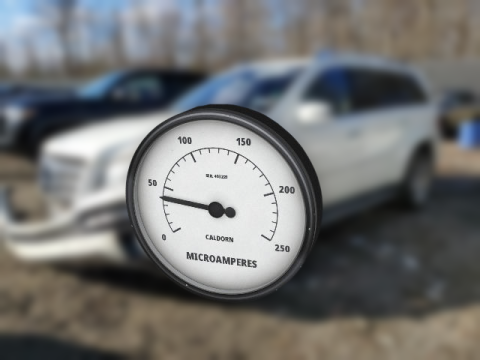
40 µA
